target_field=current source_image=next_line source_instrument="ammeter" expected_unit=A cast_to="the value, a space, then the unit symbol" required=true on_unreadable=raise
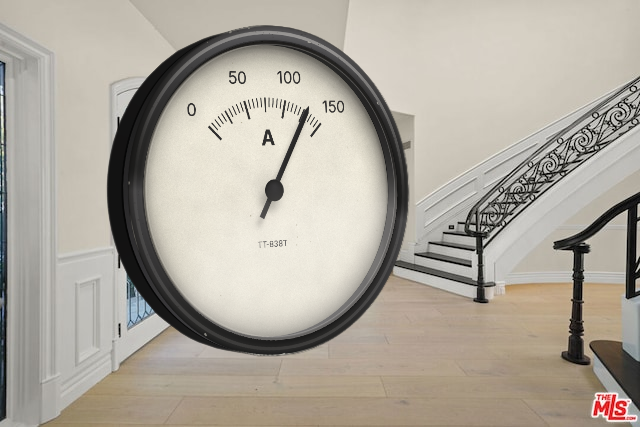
125 A
